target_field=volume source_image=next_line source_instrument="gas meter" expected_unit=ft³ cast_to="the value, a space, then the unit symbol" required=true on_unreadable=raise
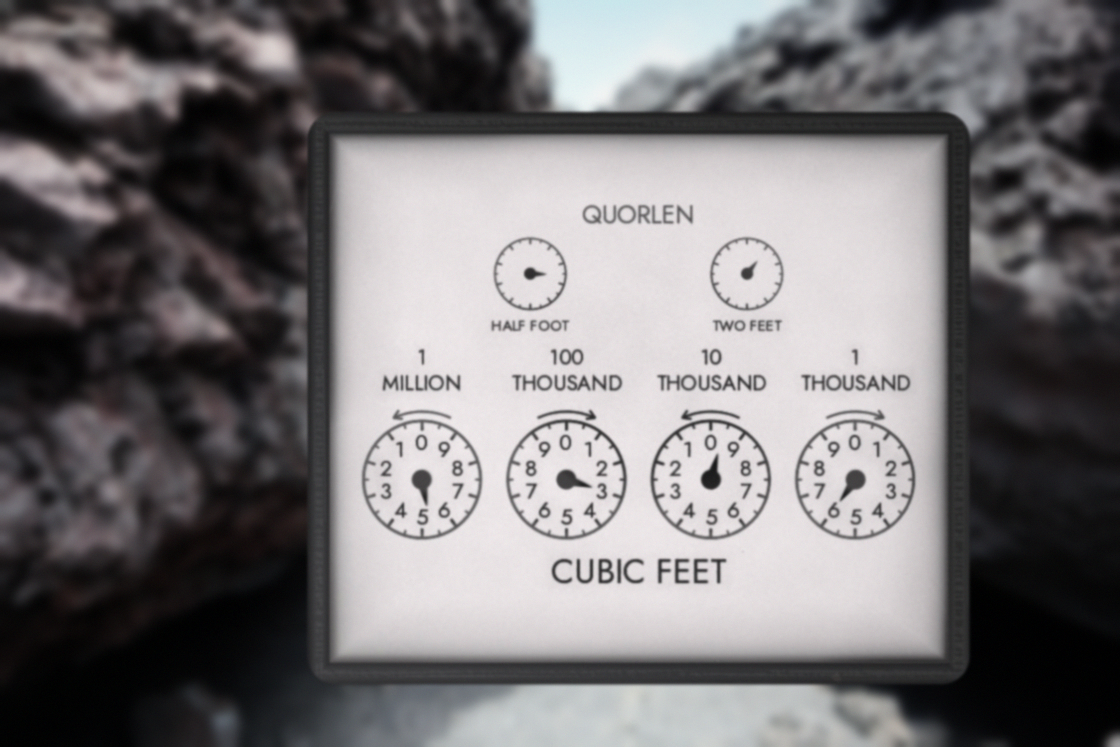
529600 ft³
